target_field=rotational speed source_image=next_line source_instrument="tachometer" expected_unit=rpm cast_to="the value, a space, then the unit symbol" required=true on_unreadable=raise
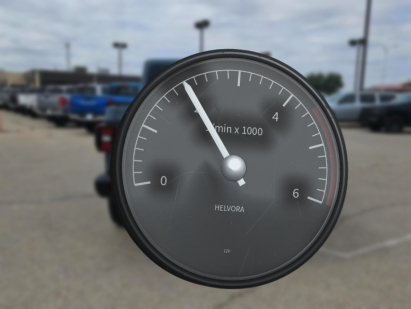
2000 rpm
